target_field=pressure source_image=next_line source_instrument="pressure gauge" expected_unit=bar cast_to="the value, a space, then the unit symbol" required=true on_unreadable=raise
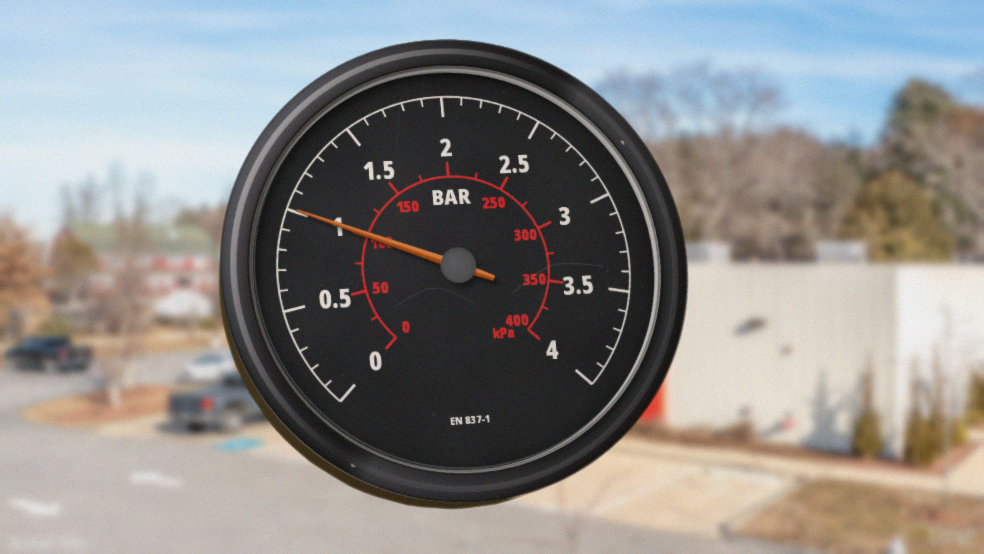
1 bar
